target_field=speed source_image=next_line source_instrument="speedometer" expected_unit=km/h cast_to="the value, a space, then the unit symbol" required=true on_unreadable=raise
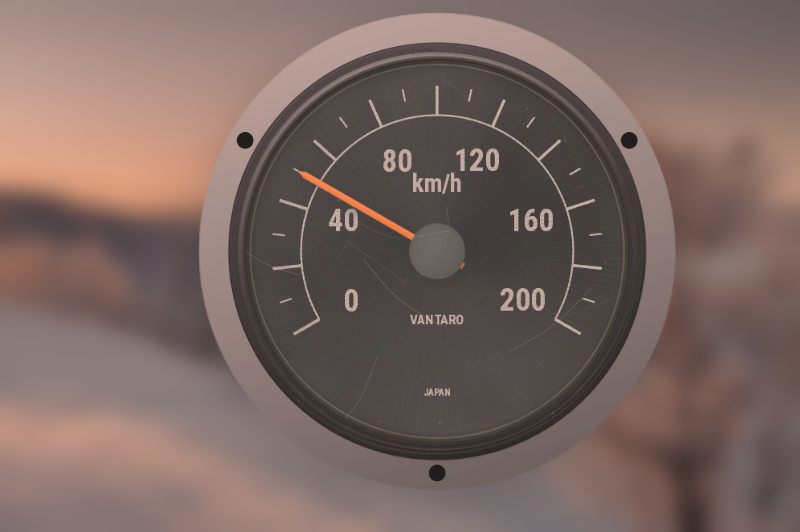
50 km/h
